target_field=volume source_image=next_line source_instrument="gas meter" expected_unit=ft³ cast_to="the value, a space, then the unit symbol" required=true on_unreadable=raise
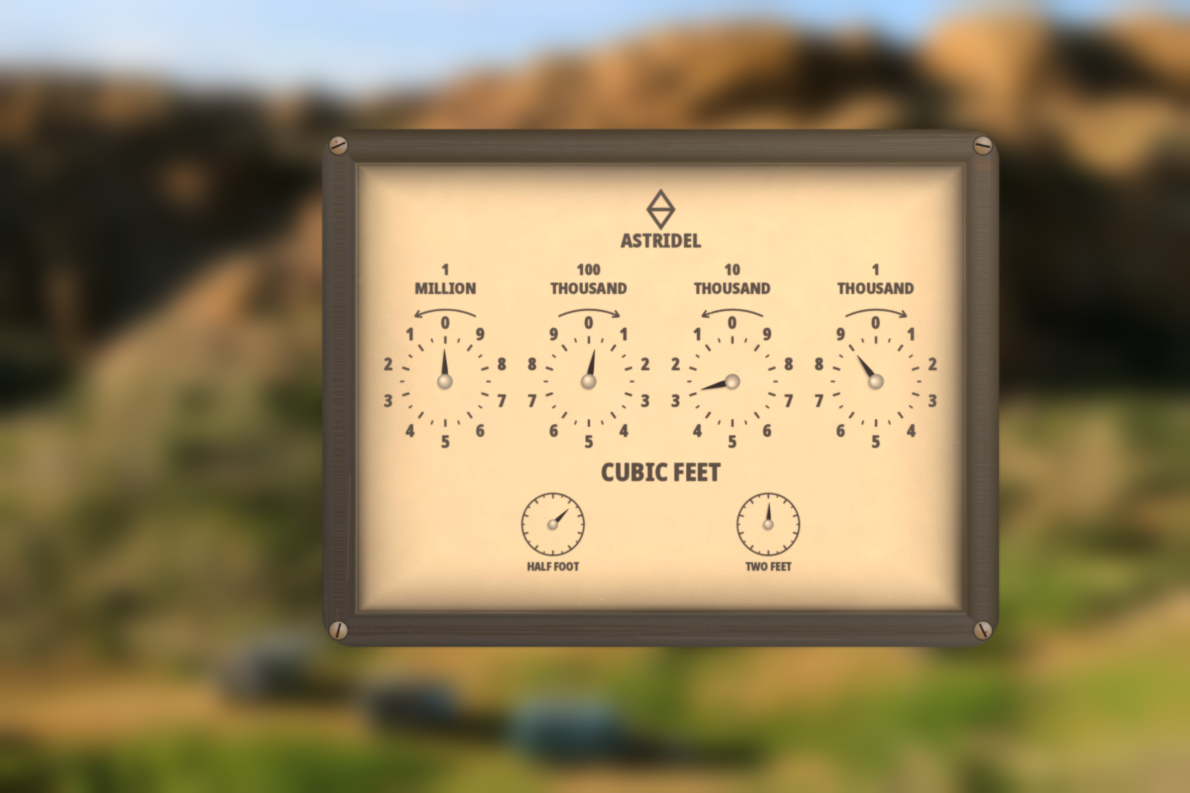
2900 ft³
